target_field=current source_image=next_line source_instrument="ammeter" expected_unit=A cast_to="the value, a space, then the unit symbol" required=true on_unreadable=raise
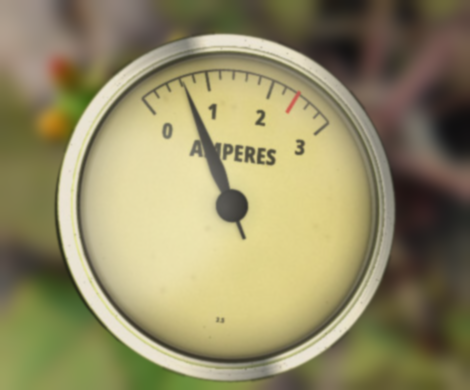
0.6 A
